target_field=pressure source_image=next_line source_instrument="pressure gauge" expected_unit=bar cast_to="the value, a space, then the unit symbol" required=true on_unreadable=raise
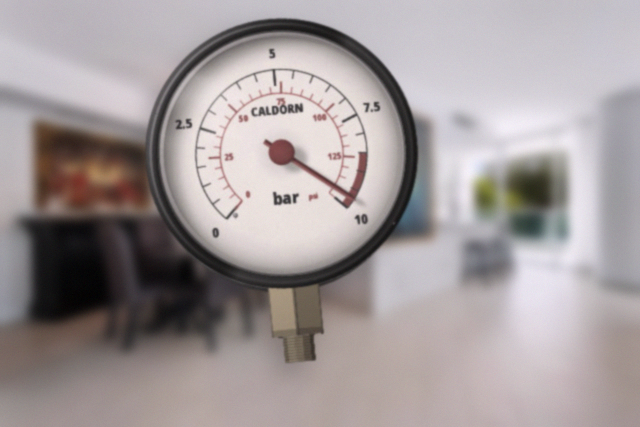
9.75 bar
